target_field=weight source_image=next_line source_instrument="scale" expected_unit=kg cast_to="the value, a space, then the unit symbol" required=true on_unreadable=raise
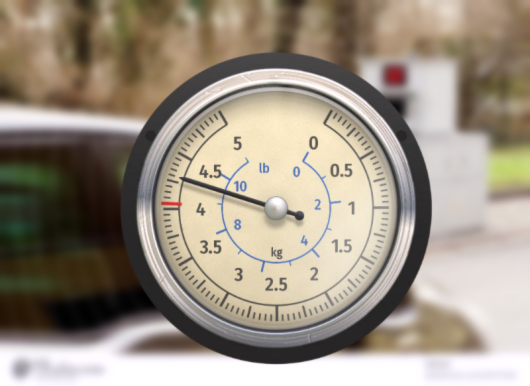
4.3 kg
